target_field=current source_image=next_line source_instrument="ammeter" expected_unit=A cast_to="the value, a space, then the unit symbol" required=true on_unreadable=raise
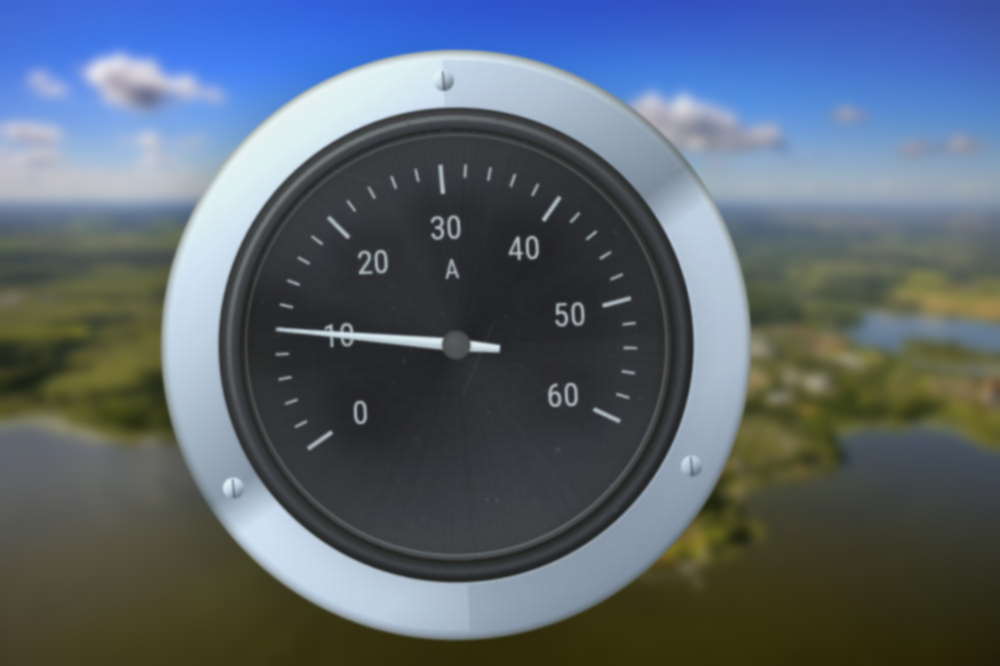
10 A
